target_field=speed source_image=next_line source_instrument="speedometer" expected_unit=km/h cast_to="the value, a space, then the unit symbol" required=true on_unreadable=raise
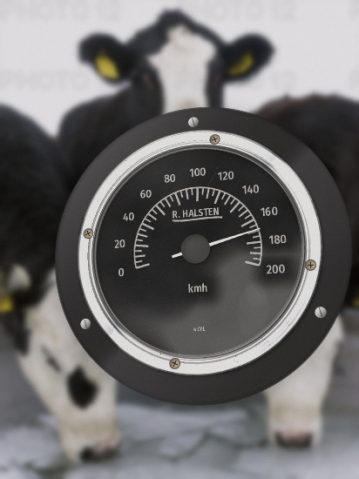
170 km/h
